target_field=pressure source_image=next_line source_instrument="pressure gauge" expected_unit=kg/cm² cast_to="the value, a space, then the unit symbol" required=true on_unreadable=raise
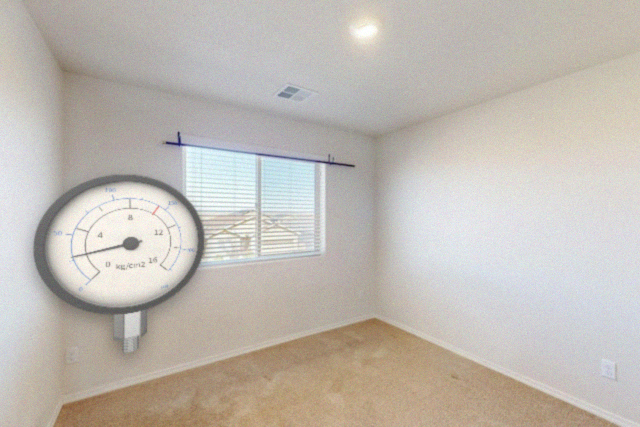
2 kg/cm²
